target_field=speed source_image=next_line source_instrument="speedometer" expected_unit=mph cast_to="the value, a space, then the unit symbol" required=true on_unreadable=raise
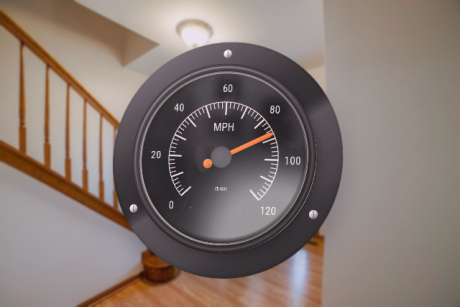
88 mph
